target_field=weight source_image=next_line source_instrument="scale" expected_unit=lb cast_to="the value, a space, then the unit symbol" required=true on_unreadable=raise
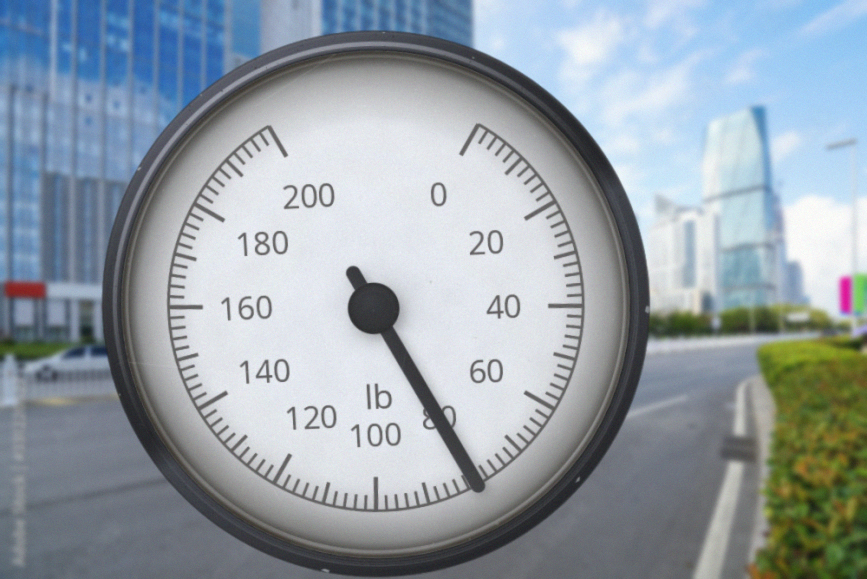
80 lb
